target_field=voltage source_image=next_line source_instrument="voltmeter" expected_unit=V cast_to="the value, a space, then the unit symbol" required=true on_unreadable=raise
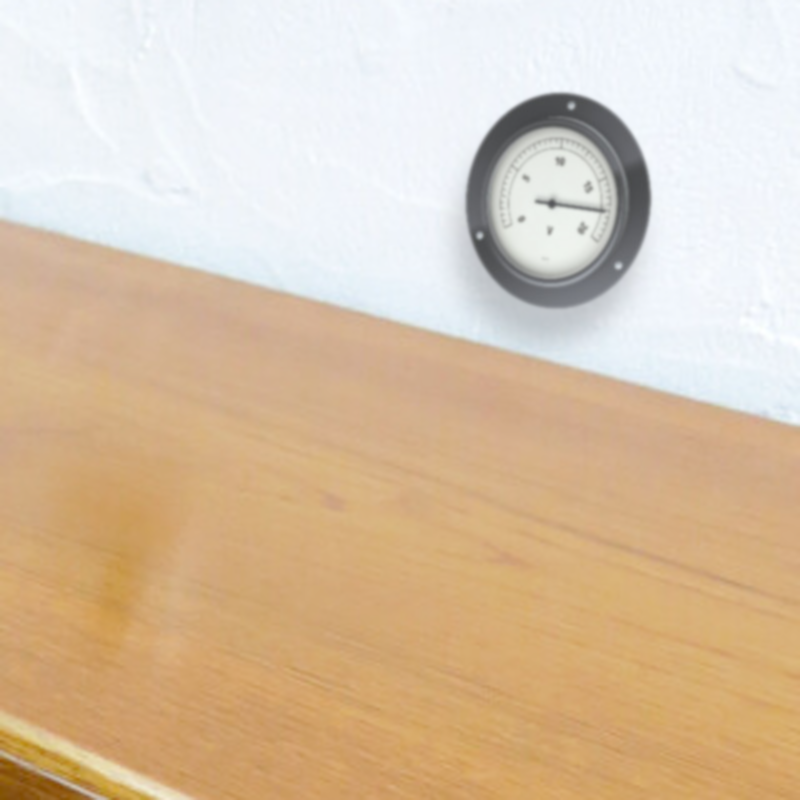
17.5 V
